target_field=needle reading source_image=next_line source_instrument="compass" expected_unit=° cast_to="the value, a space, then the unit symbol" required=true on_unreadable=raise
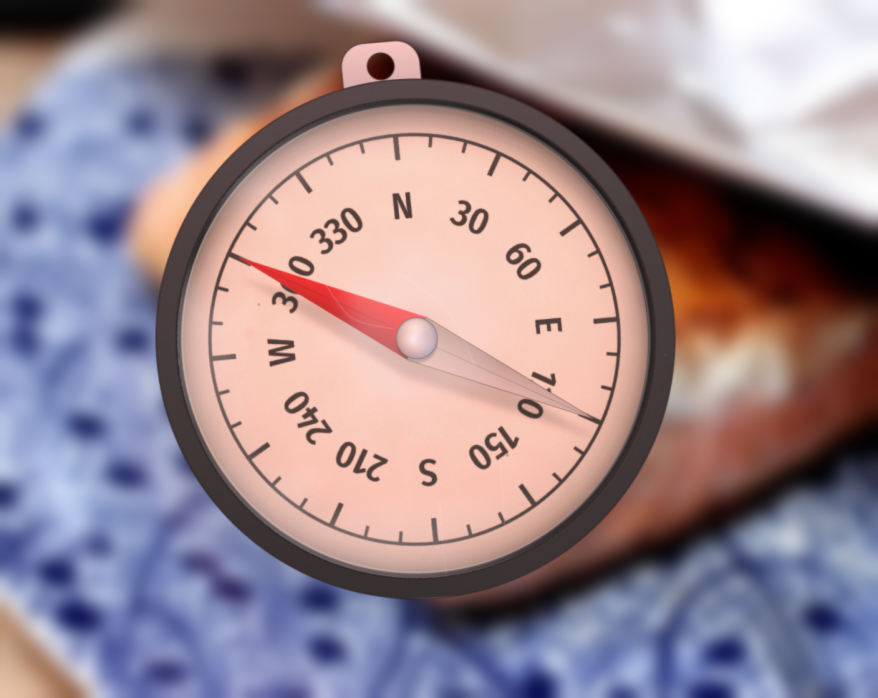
300 °
